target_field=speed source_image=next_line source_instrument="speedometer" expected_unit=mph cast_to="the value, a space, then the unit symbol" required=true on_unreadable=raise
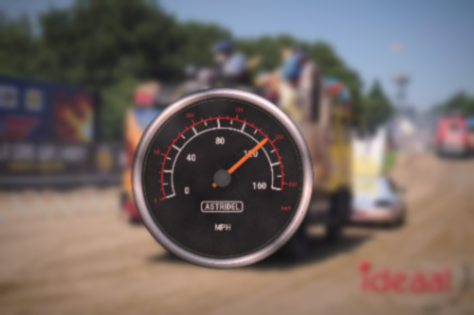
120 mph
